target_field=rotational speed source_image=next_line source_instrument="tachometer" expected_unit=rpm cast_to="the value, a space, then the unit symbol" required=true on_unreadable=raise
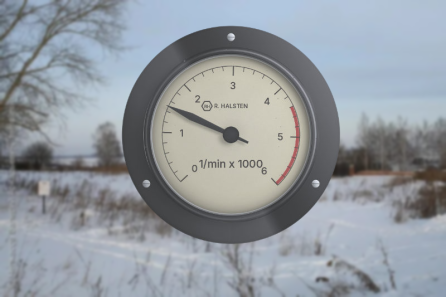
1500 rpm
